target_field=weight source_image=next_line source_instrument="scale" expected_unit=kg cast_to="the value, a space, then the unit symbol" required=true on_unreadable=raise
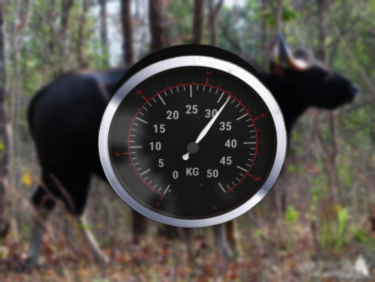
31 kg
